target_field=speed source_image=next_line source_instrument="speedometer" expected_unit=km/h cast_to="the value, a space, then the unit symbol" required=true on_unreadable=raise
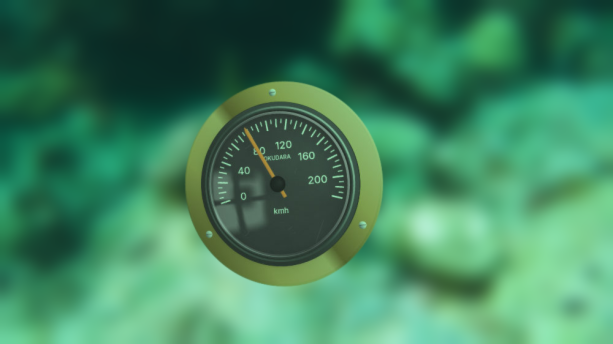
80 km/h
